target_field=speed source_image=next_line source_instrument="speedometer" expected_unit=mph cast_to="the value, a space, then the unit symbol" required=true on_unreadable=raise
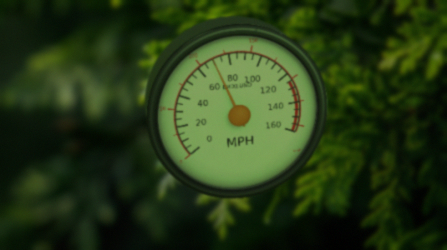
70 mph
